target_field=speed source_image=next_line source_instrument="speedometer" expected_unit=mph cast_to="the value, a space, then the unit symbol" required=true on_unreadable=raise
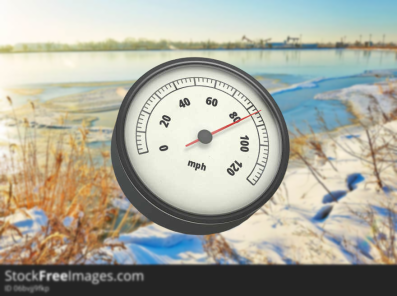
84 mph
